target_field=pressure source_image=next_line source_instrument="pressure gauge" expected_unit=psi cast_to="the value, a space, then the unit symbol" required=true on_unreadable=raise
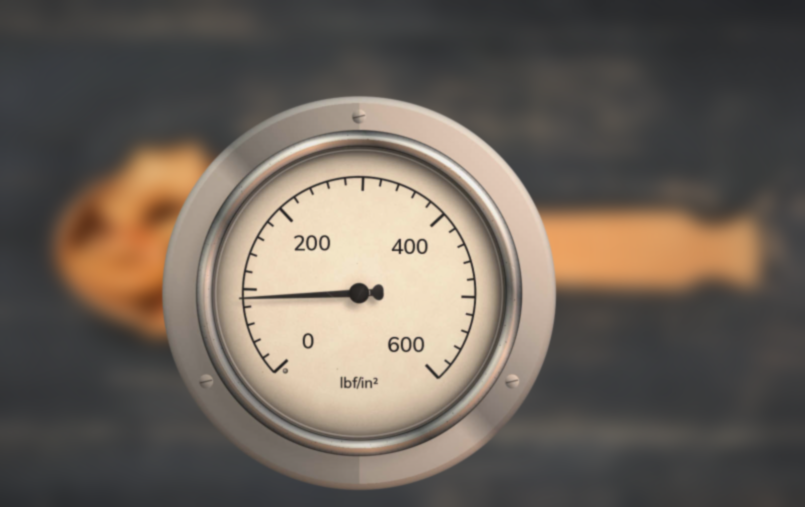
90 psi
